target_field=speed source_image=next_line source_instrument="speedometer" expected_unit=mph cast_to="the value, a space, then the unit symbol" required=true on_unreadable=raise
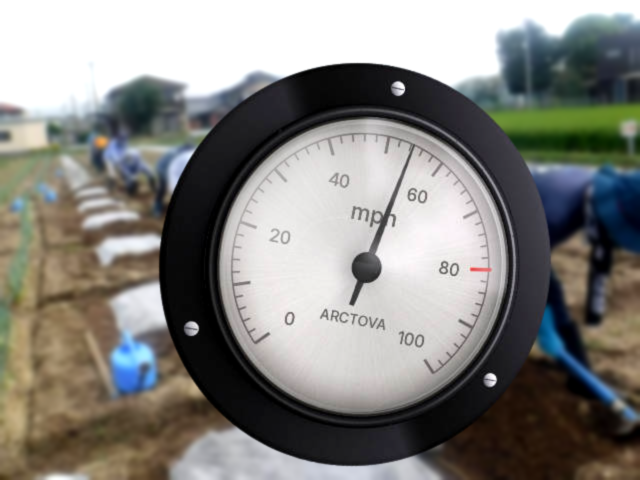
54 mph
